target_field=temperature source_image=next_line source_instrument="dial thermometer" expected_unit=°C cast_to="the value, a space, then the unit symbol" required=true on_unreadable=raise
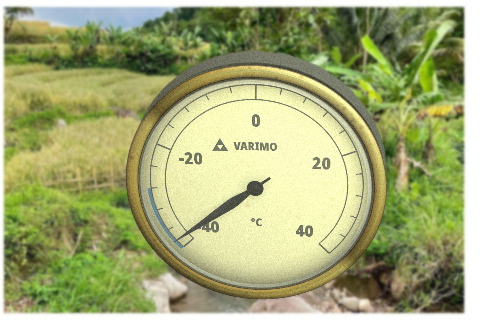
-38 °C
